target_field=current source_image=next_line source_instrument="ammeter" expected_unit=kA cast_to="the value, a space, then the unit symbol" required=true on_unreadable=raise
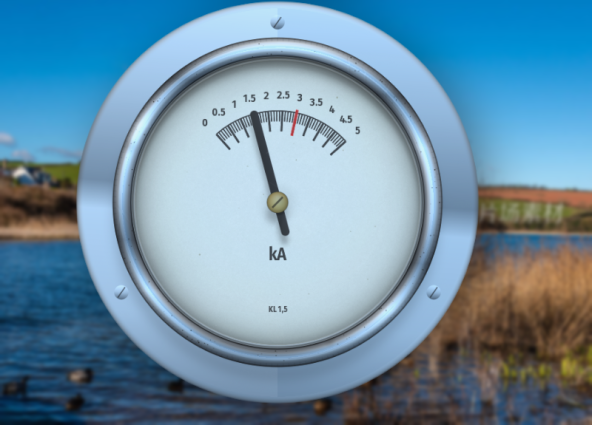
1.5 kA
